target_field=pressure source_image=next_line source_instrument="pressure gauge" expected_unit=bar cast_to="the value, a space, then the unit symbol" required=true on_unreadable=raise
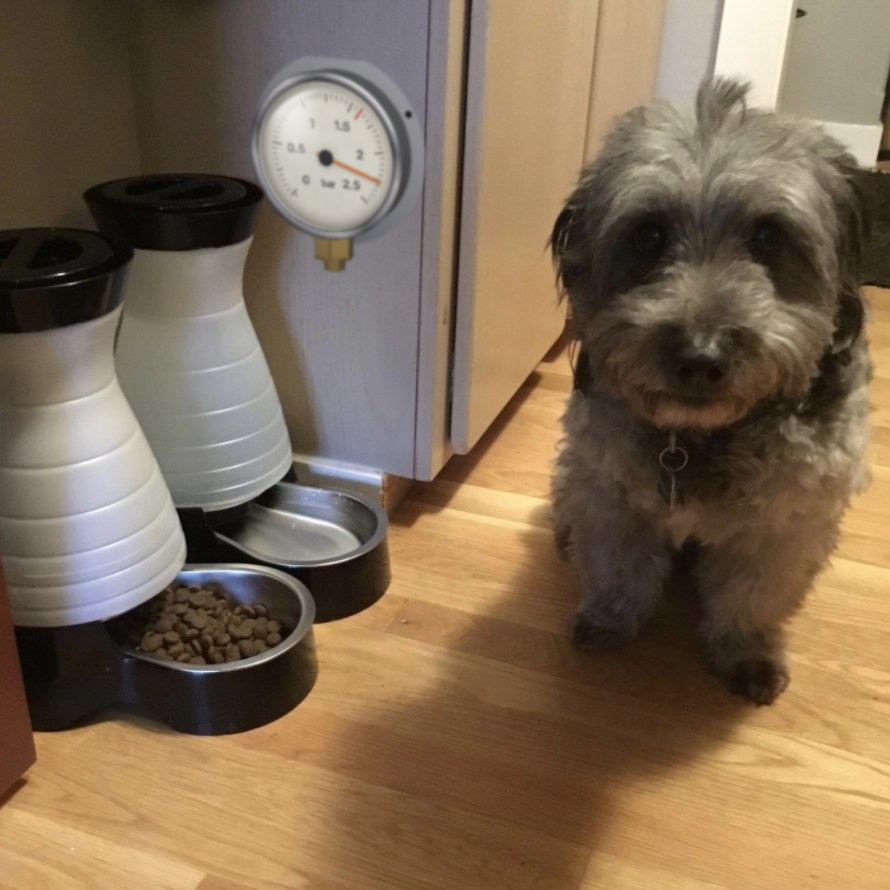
2.25 bar
